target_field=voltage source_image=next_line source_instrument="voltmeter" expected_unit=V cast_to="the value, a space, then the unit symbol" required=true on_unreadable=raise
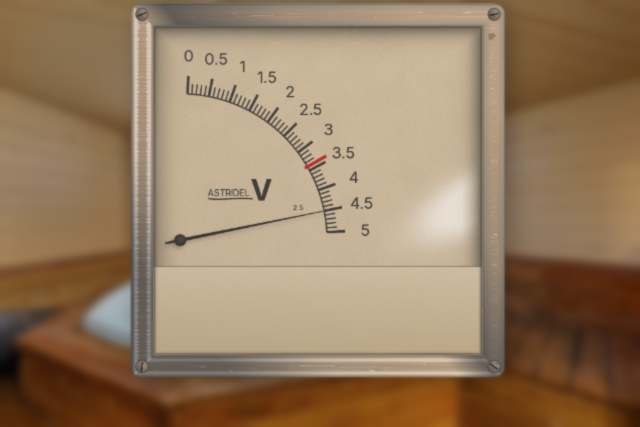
4.5 V
